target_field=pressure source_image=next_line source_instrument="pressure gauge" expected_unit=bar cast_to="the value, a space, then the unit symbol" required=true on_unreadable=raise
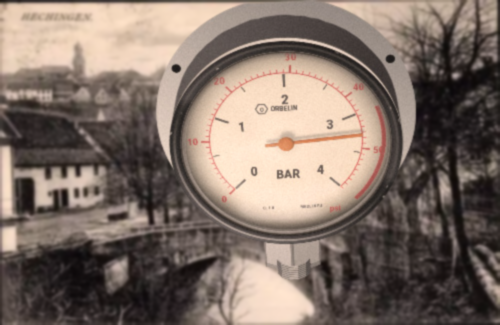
3.25 bar
